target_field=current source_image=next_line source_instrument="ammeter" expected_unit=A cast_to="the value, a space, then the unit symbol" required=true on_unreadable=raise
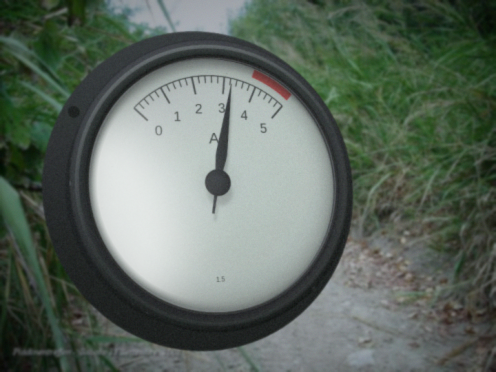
3.2 A
